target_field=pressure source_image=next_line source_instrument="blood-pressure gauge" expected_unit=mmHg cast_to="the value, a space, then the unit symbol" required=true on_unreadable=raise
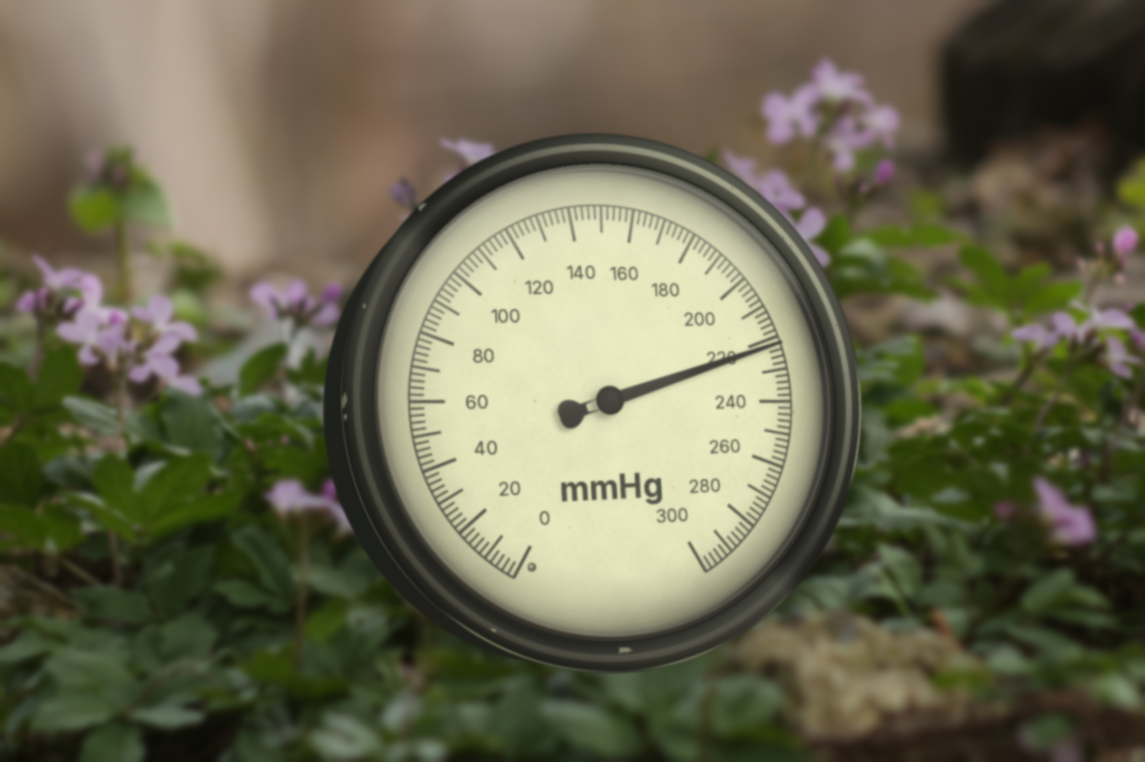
222 mmHg
